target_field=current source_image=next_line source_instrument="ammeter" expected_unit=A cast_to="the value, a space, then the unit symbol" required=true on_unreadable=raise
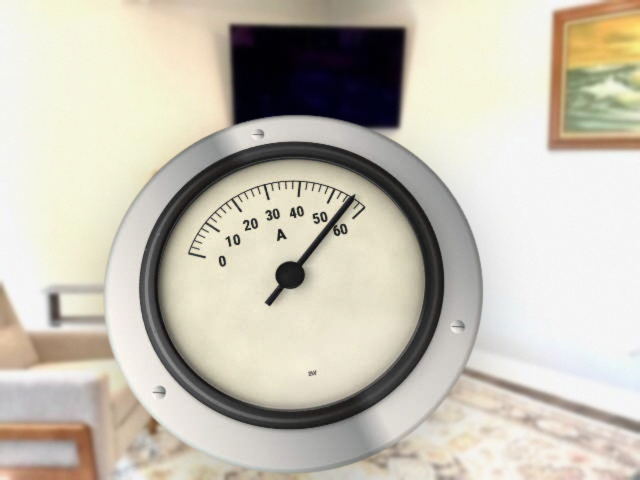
56 A
